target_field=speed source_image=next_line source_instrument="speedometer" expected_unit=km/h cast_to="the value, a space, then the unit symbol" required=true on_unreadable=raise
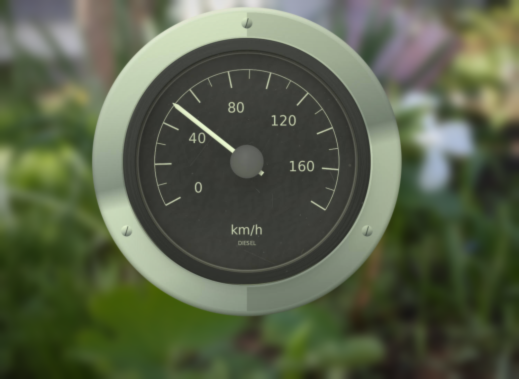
50 km/h
